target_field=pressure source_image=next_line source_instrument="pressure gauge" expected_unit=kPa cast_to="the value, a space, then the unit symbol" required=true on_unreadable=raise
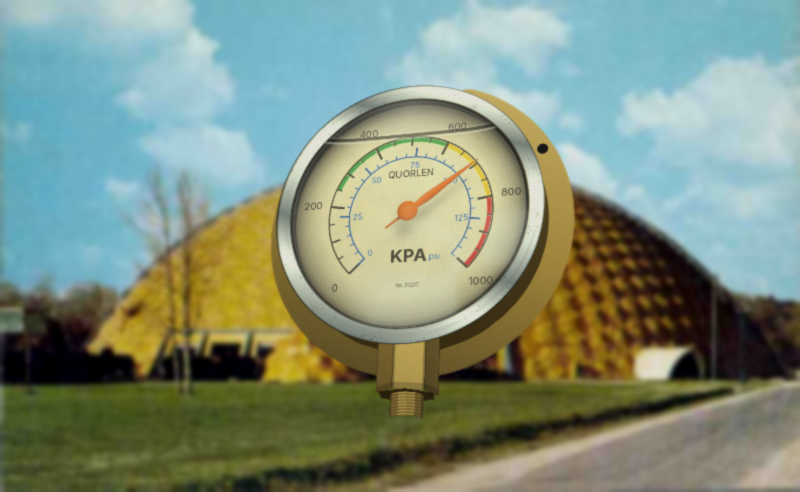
700 kPa
